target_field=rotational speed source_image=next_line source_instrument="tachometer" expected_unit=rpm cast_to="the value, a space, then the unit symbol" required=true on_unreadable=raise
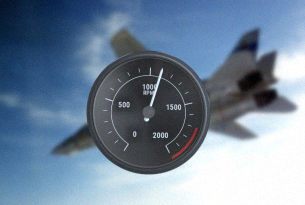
1100 rpm
